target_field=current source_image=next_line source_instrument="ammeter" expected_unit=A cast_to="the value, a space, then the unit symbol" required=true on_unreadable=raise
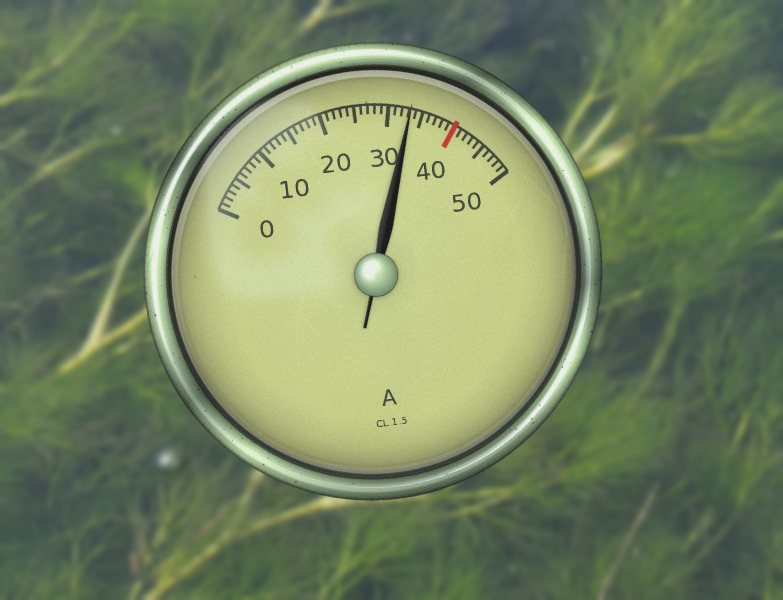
33 A
